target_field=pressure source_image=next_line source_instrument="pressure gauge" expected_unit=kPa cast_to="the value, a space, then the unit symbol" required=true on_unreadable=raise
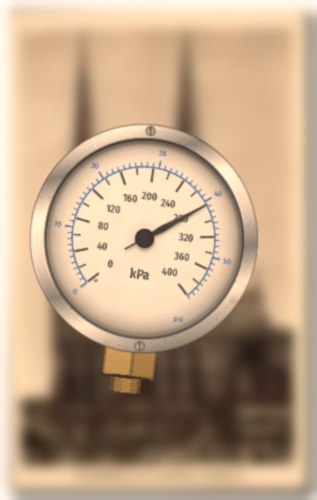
280 kPa
